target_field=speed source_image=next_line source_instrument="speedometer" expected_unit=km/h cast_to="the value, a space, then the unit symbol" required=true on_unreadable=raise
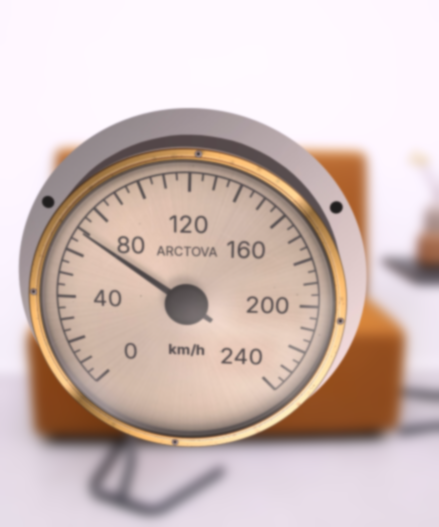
70 km/h
